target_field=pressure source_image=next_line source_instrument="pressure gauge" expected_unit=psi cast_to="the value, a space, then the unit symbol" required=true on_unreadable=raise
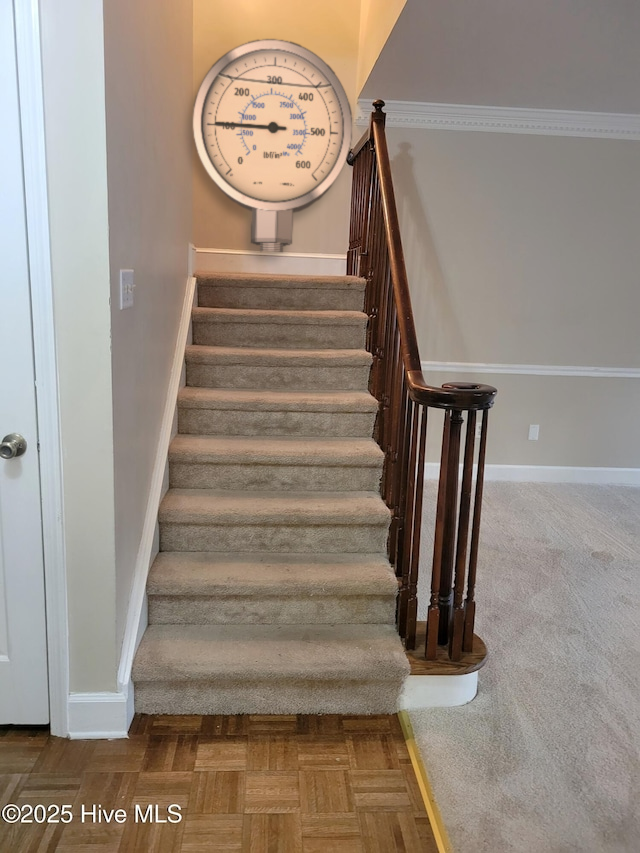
100 psi
